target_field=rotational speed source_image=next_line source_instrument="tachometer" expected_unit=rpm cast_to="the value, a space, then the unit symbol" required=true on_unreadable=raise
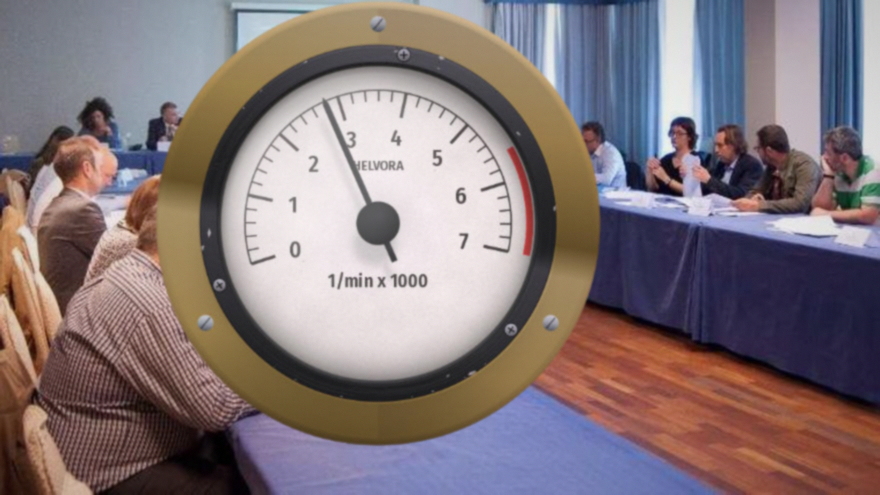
2800 rpm
